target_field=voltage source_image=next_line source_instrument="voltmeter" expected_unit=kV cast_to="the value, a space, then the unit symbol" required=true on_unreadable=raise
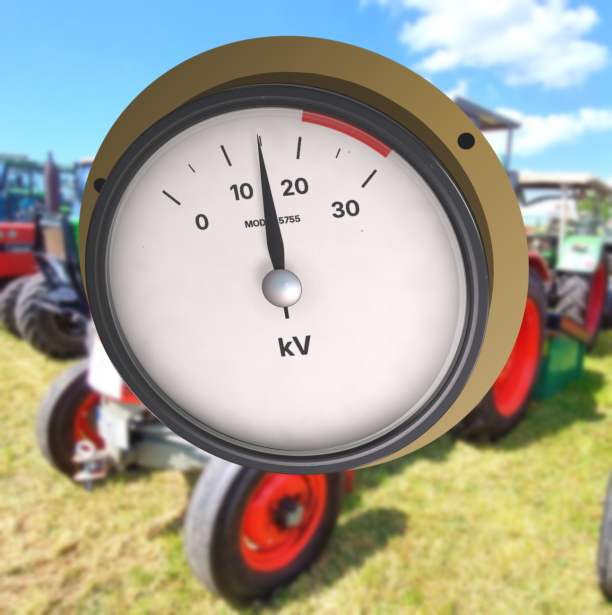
15 kV
